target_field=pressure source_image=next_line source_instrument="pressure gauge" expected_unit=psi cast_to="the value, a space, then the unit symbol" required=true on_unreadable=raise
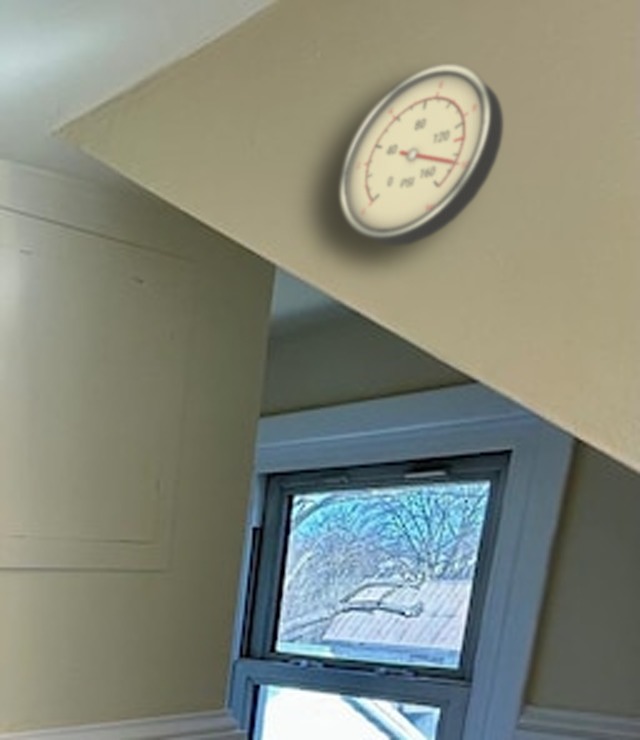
145 psi
